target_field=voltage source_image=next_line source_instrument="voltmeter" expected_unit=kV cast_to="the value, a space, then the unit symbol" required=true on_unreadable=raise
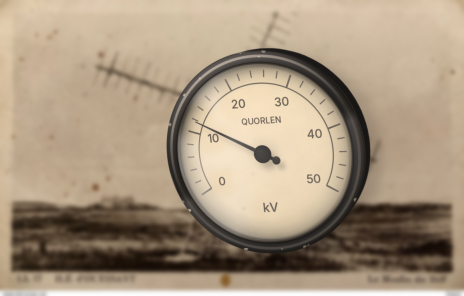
12 kV
